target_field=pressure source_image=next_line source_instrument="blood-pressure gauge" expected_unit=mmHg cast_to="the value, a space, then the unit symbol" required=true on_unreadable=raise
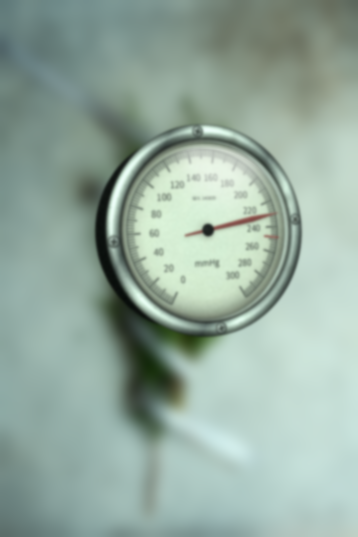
230 mmHg
